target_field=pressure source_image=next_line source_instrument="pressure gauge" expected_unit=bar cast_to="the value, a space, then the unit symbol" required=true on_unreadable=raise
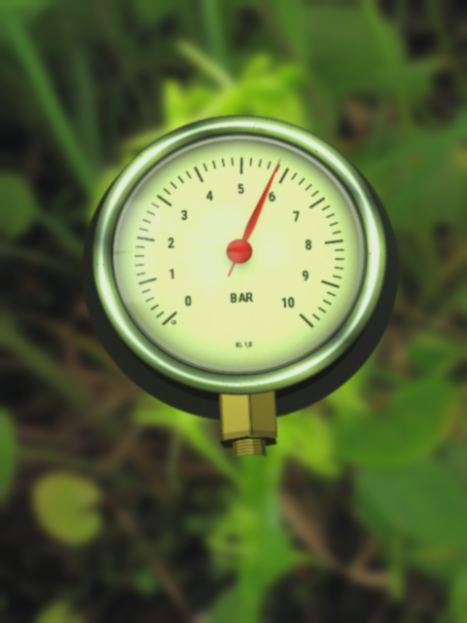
5.8 bar
